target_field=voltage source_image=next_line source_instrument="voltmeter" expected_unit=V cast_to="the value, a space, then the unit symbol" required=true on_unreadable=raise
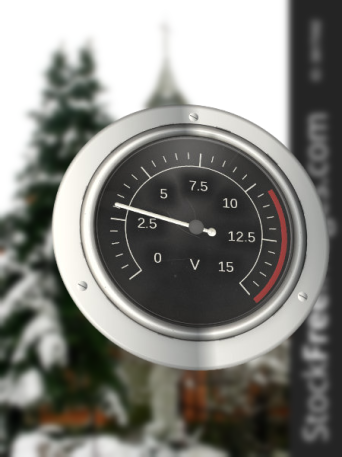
3 V
